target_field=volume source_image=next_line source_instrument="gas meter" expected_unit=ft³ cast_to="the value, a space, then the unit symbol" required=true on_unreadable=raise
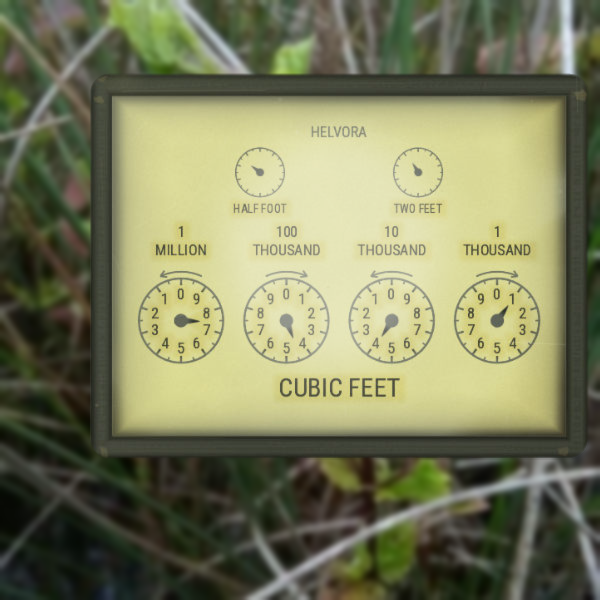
744100 ft³
